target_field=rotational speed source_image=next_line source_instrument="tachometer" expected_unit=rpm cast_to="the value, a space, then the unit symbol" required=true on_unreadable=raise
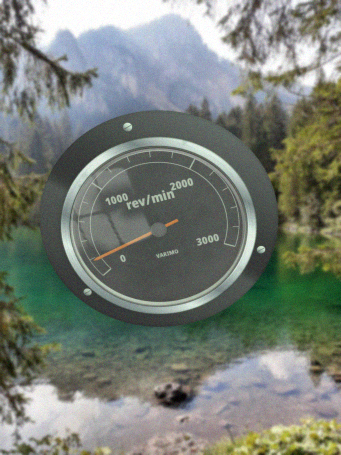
200 rpm
